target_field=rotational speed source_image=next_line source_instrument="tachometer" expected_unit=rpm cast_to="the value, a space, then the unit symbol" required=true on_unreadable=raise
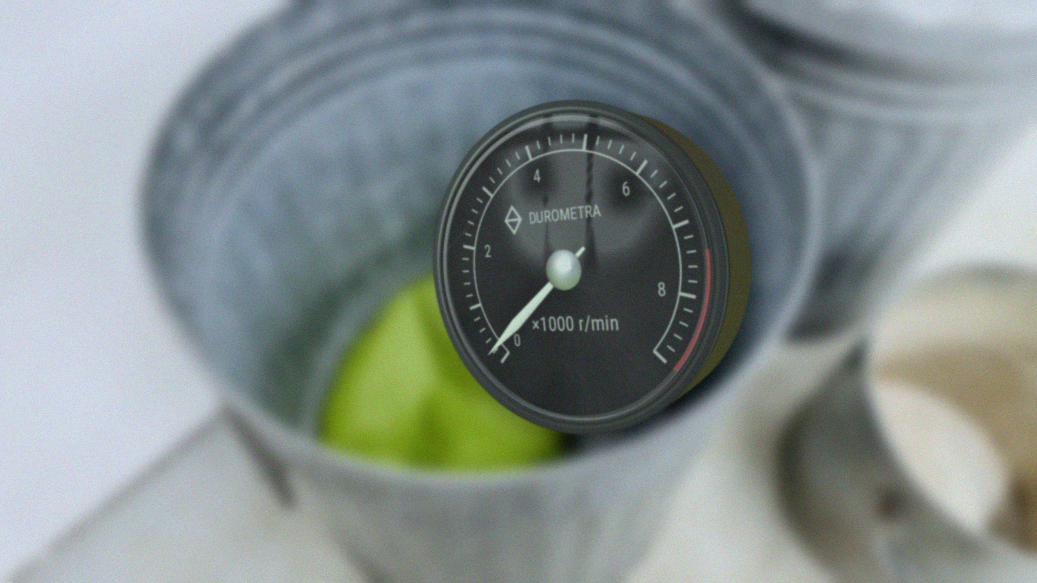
200 rpm
